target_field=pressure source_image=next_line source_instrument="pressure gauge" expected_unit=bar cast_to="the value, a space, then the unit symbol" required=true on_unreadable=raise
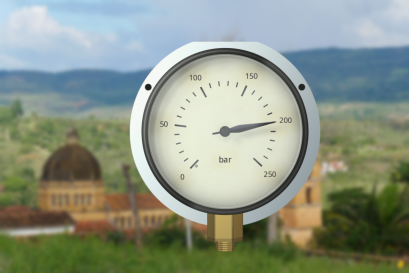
200 bar
